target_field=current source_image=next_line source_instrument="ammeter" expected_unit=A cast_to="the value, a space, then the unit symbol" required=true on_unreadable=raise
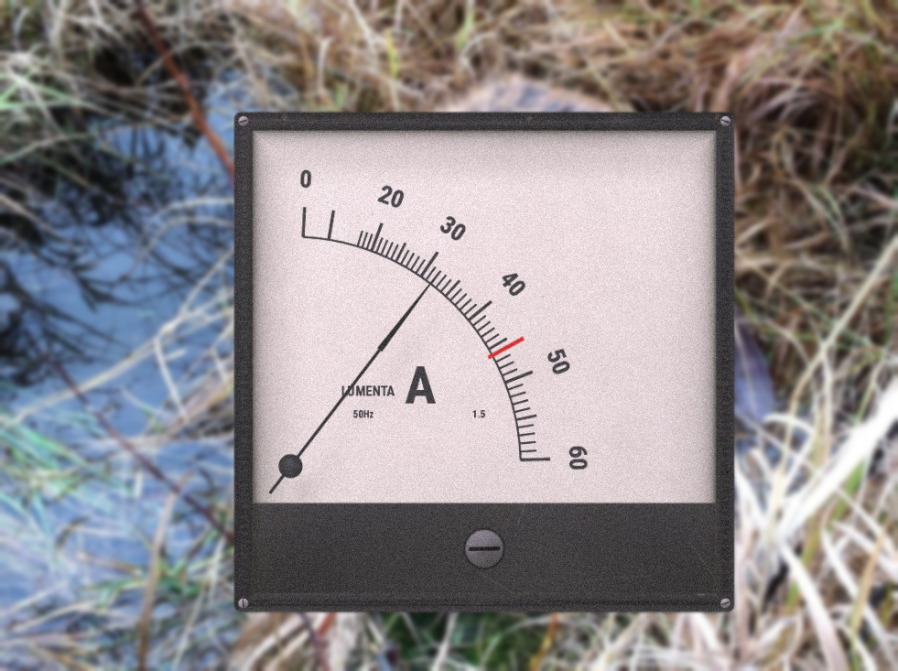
32 A
